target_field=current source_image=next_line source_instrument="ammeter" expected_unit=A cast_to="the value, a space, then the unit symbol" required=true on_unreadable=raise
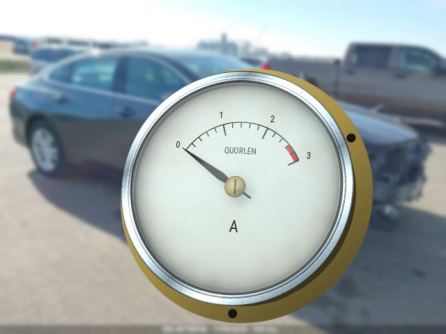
0 A
